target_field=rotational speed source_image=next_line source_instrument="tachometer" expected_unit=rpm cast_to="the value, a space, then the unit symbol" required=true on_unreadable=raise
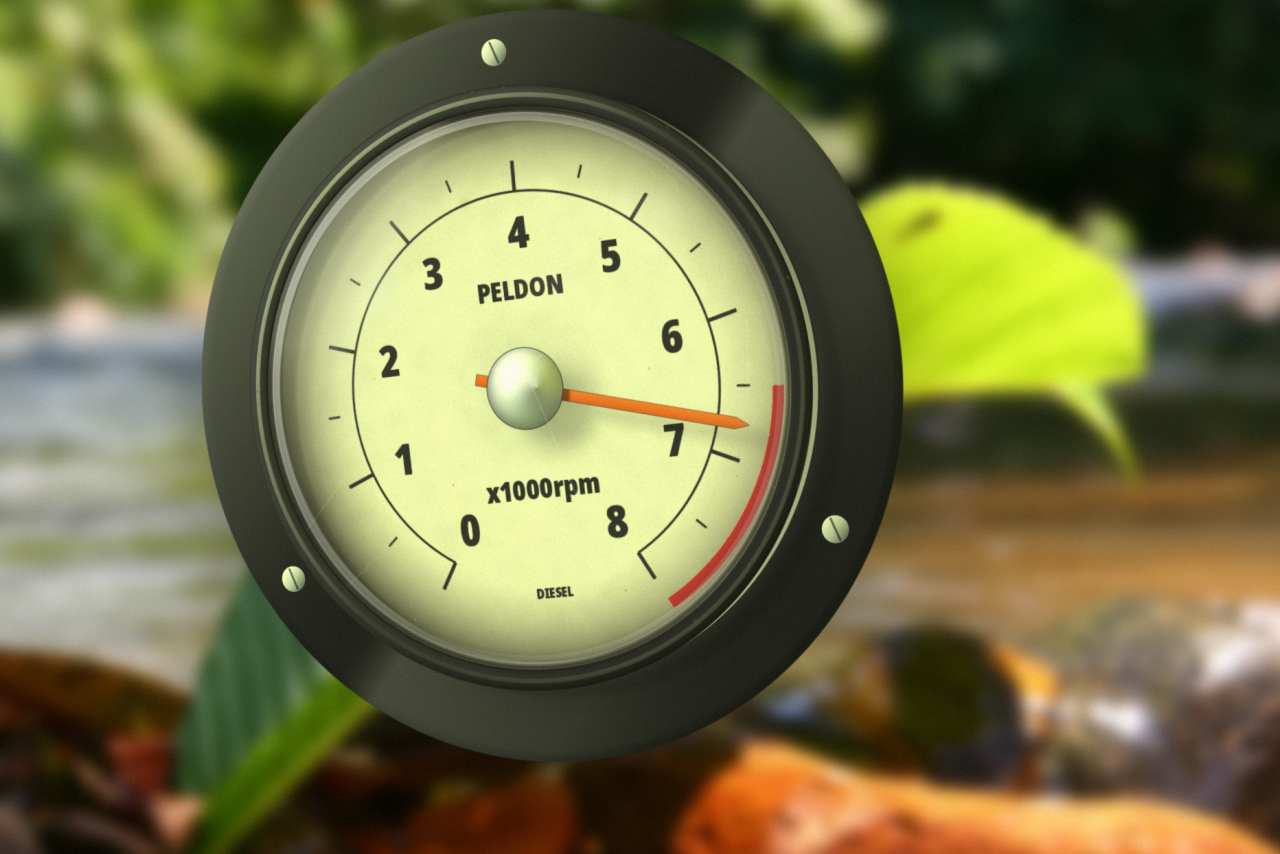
6750 rpm
